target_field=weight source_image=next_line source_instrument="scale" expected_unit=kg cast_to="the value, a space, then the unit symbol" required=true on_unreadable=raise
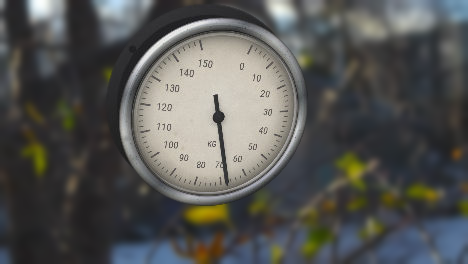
68 kg
